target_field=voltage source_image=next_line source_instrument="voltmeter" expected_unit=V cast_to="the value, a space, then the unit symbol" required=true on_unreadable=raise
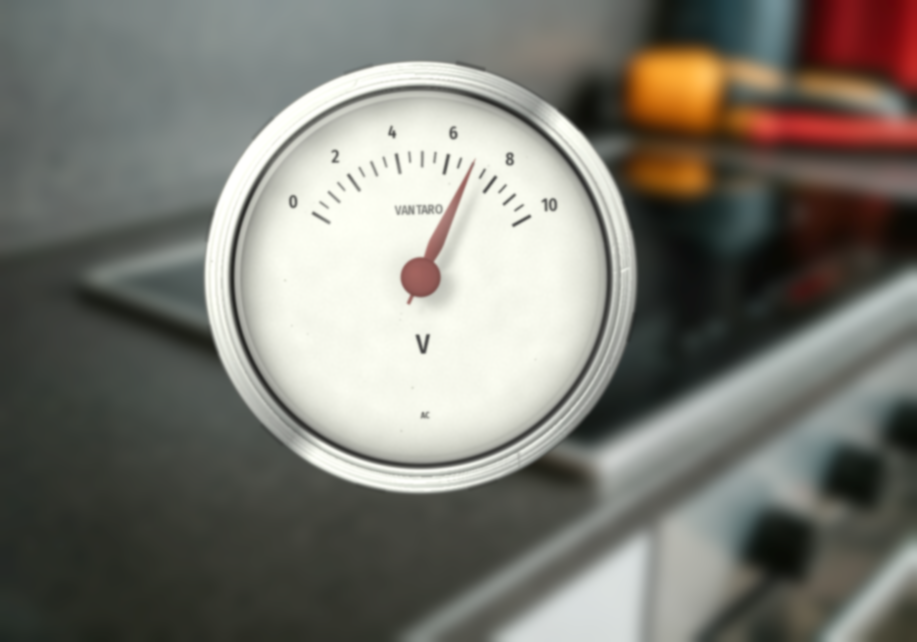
7 V
